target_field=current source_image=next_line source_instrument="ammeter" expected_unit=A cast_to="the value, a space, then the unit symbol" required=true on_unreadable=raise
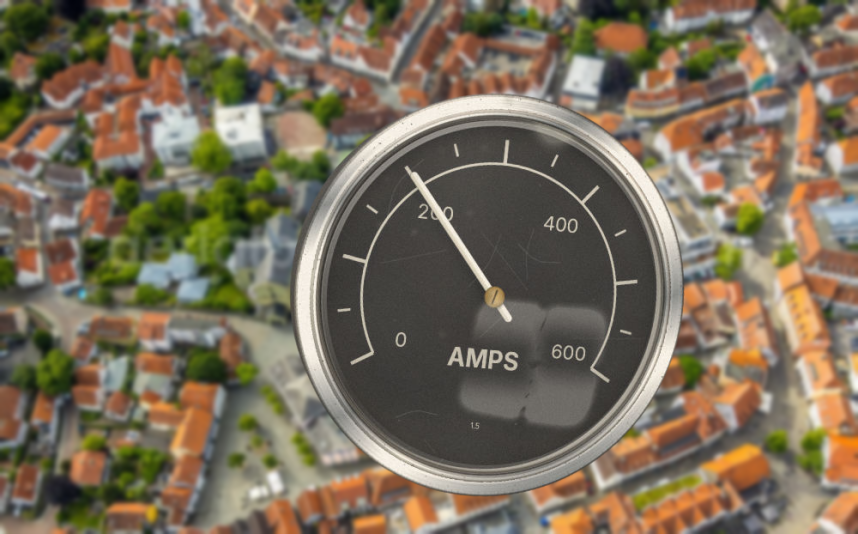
200 A
